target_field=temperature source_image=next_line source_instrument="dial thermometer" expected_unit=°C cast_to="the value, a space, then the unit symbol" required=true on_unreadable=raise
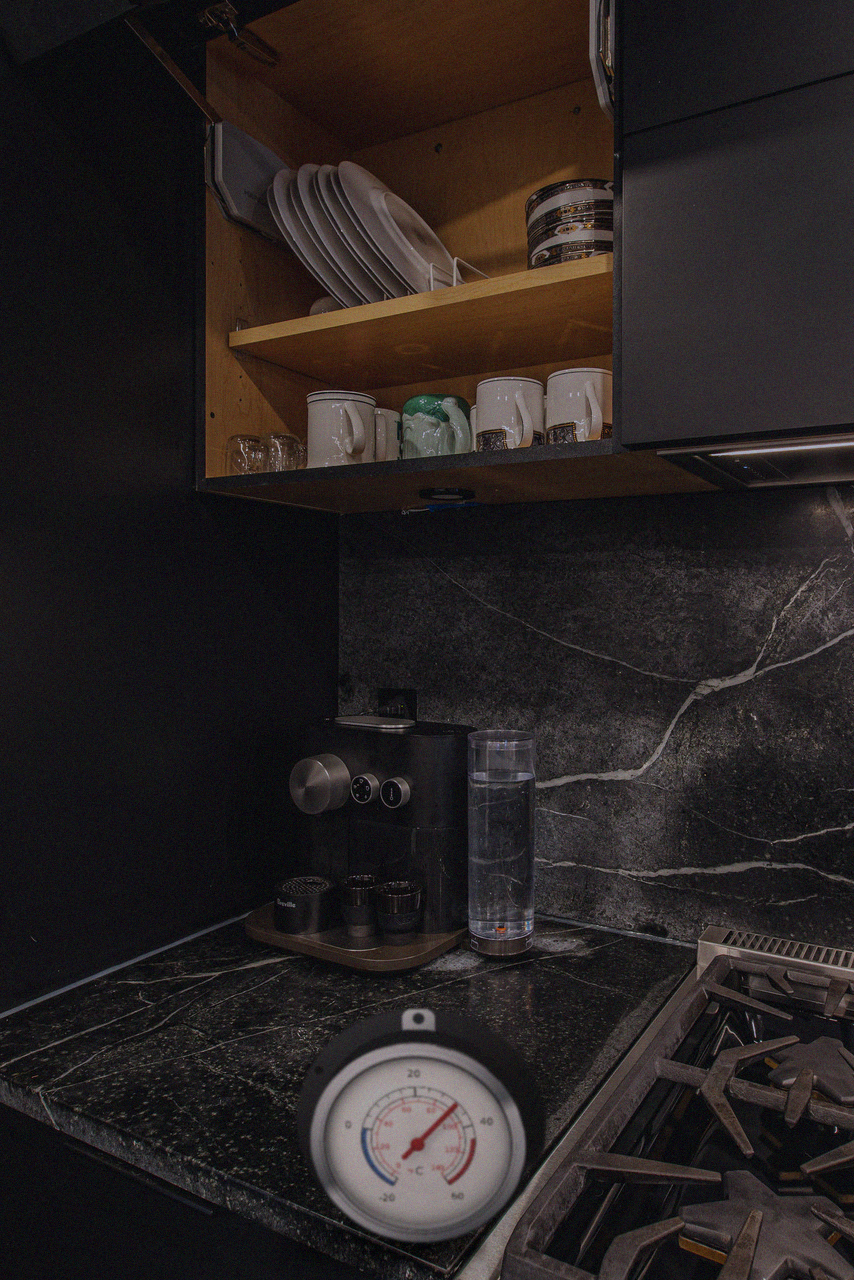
32 °C
